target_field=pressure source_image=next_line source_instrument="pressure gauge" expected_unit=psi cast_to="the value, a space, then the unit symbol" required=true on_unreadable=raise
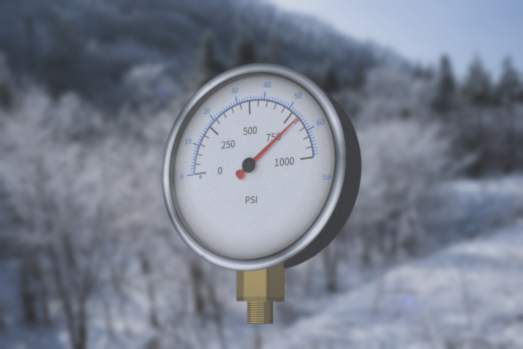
800 psi
